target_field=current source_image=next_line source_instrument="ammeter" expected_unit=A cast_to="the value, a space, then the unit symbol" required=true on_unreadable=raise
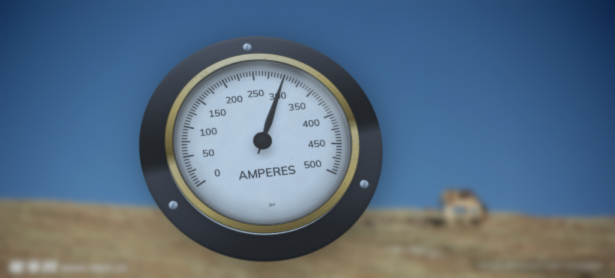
300 A
